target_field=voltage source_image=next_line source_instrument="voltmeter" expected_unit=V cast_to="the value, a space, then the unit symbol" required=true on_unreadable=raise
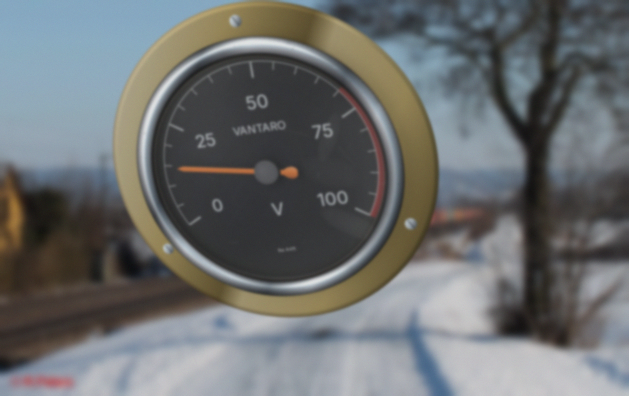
15 V
